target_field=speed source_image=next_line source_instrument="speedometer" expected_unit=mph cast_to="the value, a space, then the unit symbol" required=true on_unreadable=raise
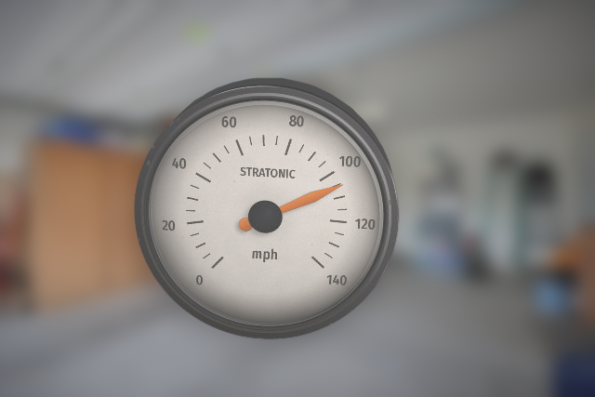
105 mph
